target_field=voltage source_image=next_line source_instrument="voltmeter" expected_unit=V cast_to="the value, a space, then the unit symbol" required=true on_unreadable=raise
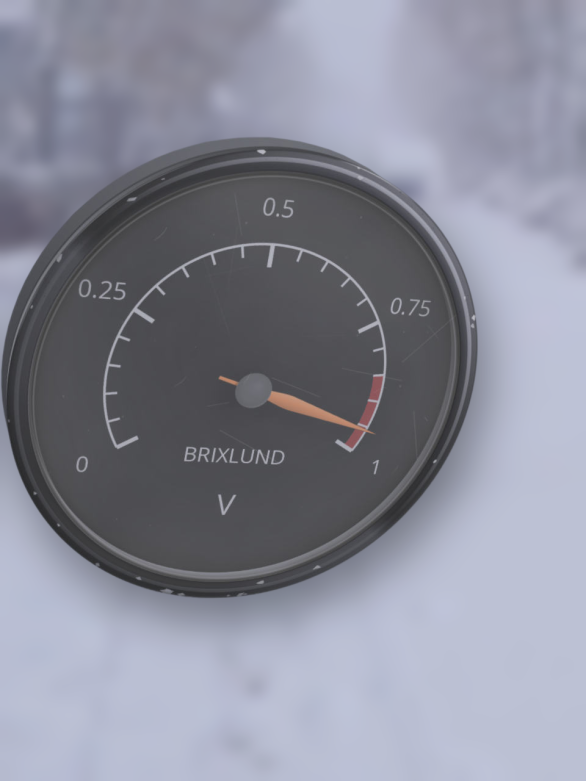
0.95 V
